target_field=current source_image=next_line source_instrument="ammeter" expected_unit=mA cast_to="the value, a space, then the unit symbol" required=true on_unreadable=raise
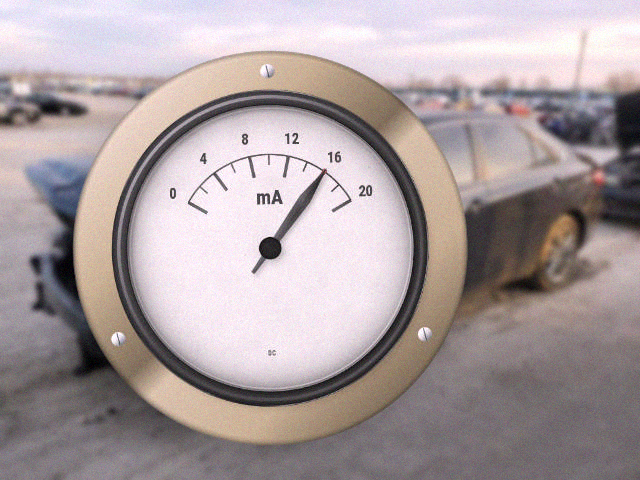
16 mA
